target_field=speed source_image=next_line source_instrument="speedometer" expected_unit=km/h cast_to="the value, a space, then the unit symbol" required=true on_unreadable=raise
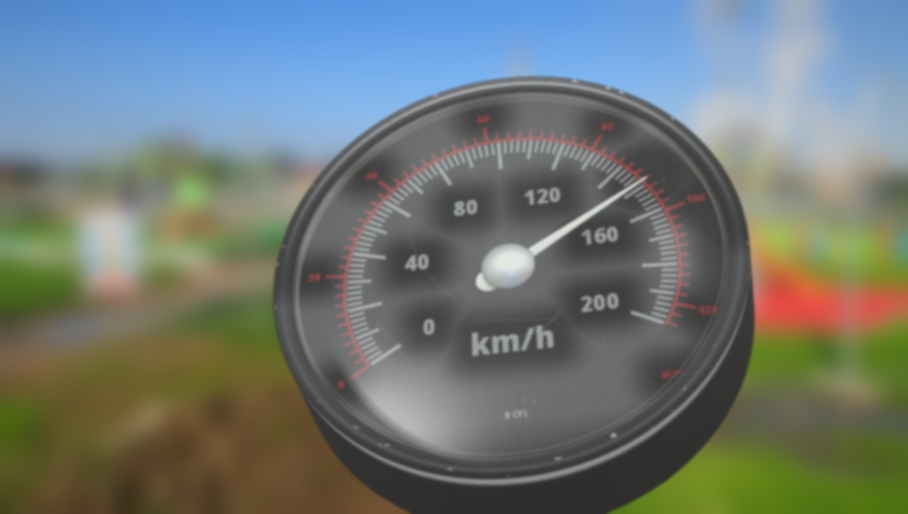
150 km/h
